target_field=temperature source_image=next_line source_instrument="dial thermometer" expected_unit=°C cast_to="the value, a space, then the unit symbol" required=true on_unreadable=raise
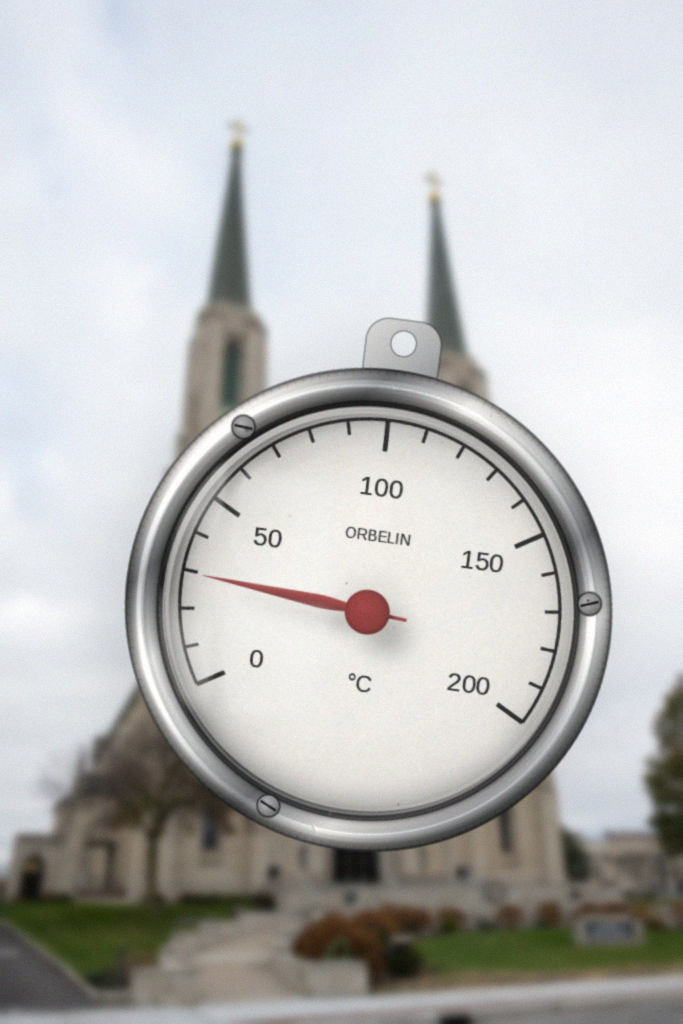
30 °C
